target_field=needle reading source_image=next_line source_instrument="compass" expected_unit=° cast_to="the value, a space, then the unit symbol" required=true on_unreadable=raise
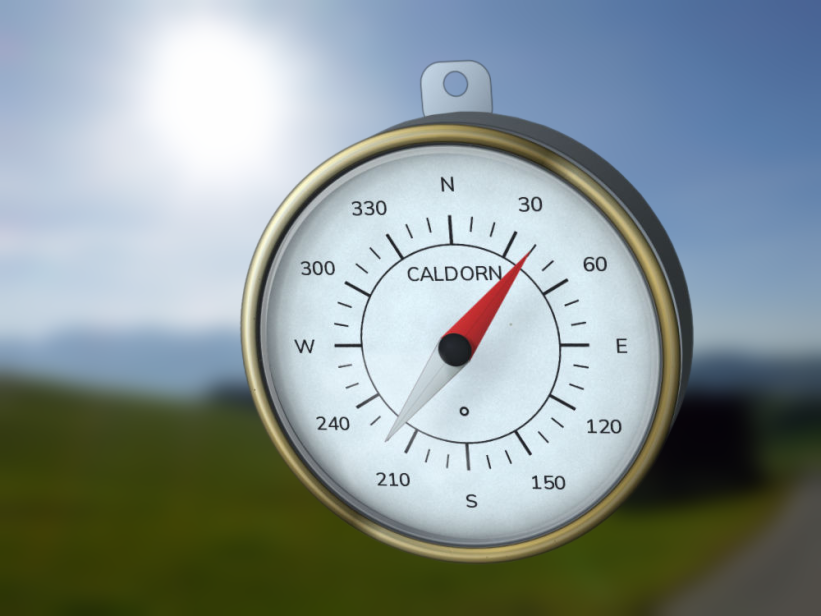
40 °
